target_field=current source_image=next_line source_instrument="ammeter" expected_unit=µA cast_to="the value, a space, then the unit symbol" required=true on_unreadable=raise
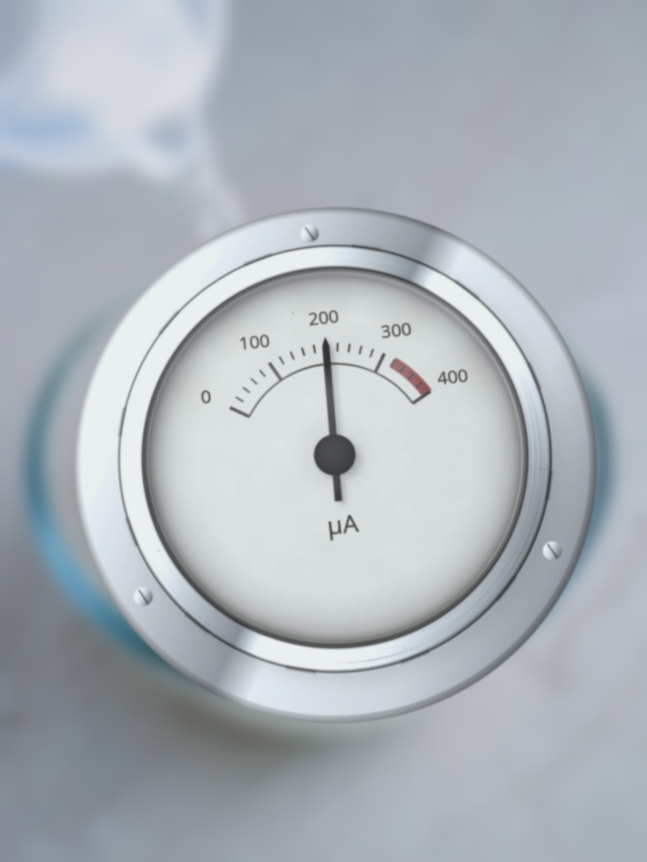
200 µA
